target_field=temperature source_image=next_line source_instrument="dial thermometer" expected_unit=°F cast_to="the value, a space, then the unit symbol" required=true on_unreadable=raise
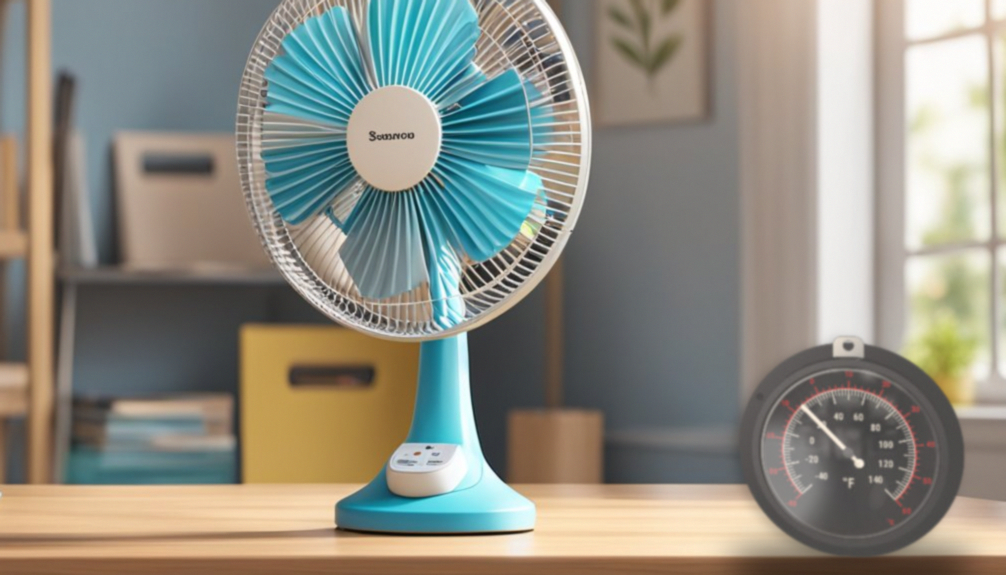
20 °F
